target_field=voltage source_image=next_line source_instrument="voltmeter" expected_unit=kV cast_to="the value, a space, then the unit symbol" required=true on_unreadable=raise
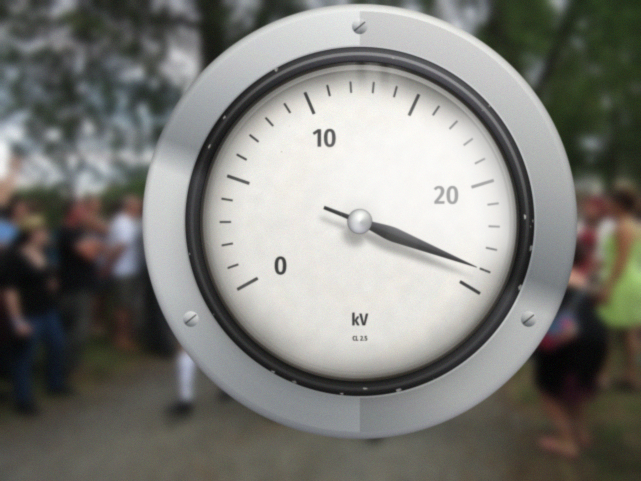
24 kV
